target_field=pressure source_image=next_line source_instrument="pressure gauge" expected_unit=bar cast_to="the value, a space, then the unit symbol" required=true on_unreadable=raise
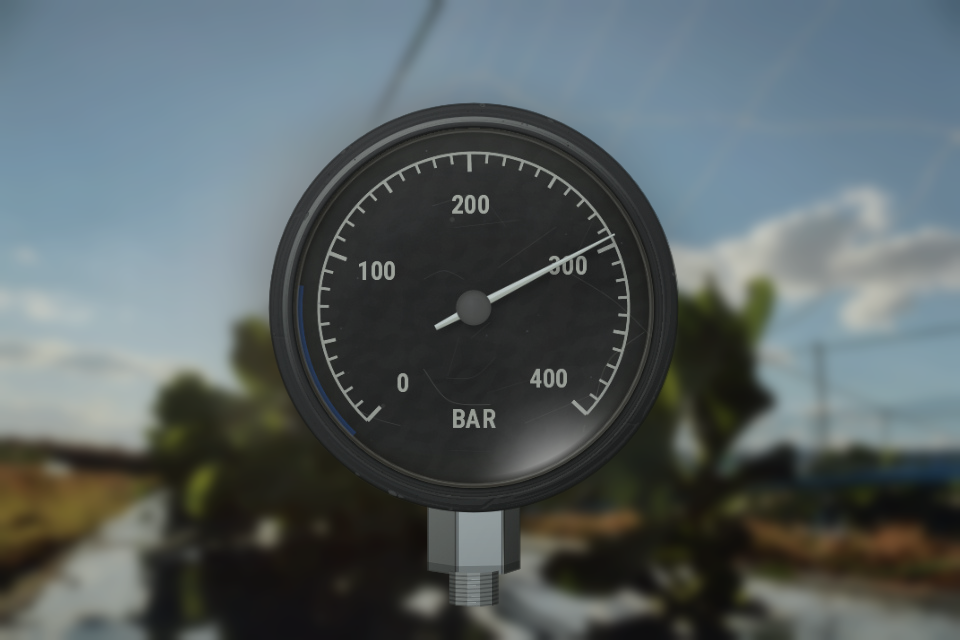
295 bar
